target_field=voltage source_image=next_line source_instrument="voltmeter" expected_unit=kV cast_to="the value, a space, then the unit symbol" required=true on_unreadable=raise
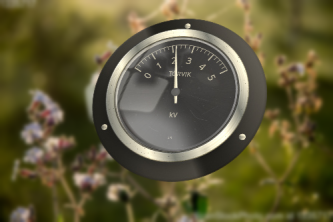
2.2 kV
